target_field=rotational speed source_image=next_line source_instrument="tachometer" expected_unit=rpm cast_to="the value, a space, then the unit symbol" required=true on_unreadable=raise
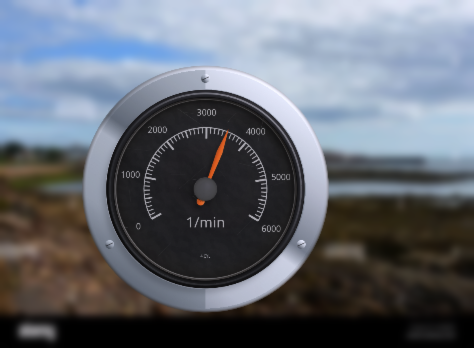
3500 rpm
